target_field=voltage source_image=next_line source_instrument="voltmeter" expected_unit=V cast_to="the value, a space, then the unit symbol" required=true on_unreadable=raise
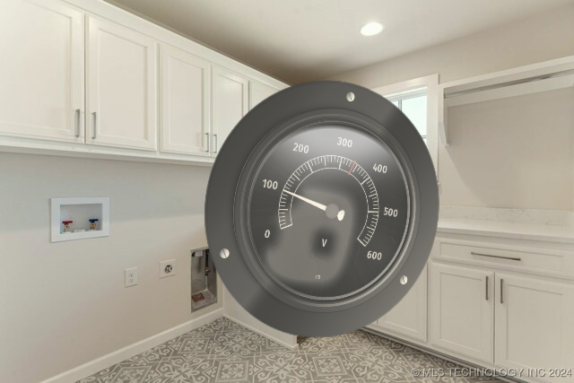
100 V
